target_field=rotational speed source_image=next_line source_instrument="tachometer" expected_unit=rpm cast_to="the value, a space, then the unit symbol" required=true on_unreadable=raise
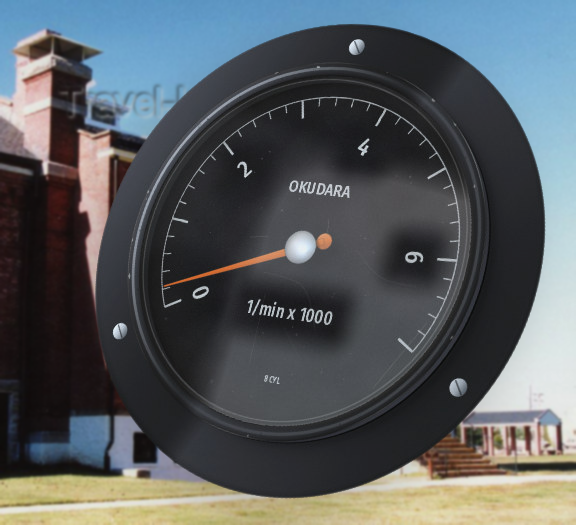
200 rpm
